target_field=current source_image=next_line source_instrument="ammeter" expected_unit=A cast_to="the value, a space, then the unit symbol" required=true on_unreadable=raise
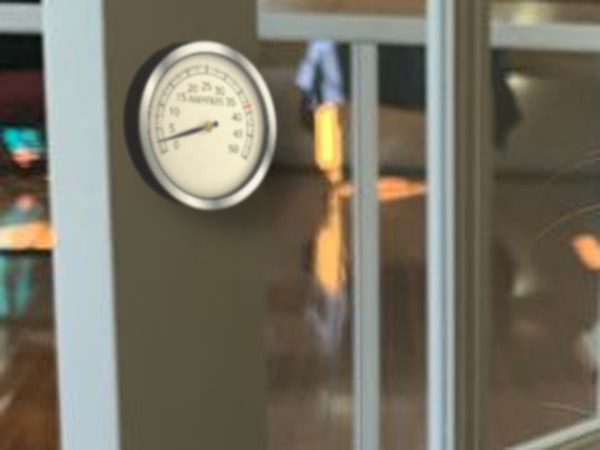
2.5 A
